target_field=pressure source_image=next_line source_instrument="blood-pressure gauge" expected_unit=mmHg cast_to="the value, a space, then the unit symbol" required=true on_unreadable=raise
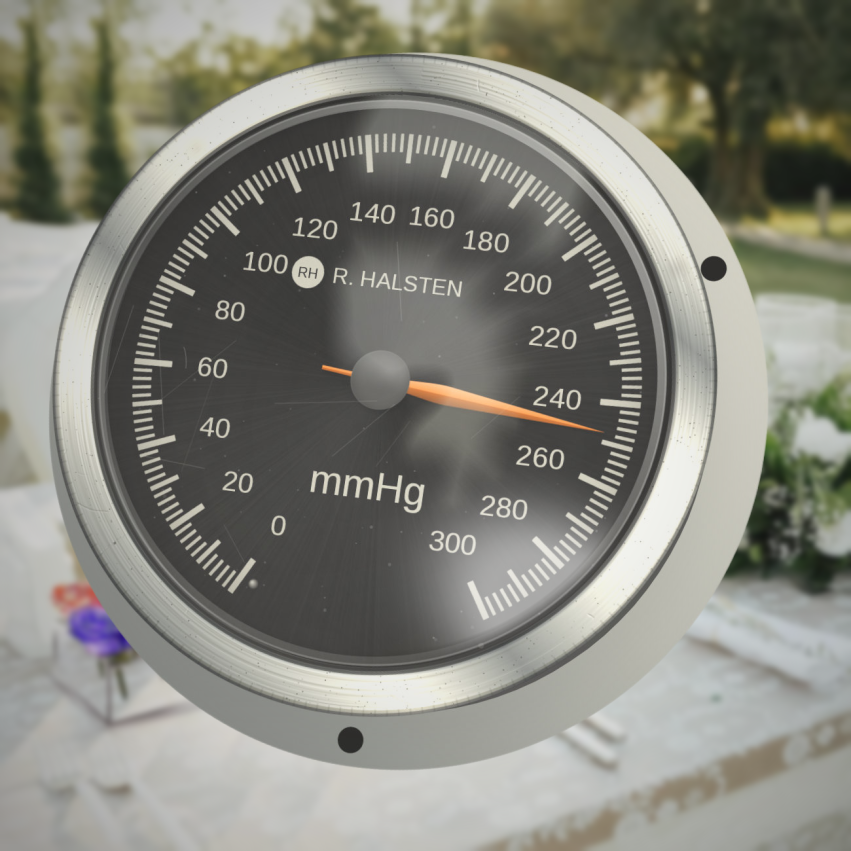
248 mmHg
